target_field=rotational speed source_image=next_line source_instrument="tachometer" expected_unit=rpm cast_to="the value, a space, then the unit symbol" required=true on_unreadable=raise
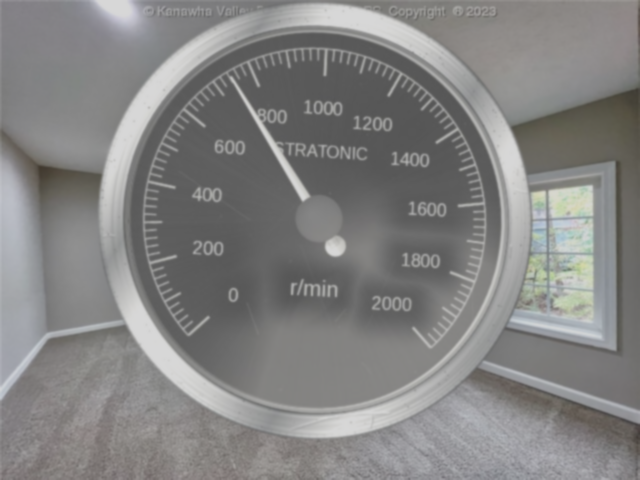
740 rpm
